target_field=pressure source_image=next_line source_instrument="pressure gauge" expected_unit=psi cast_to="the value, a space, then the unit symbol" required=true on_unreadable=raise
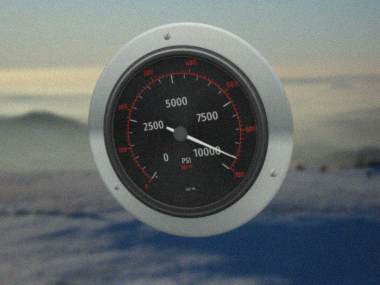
9500 psi
